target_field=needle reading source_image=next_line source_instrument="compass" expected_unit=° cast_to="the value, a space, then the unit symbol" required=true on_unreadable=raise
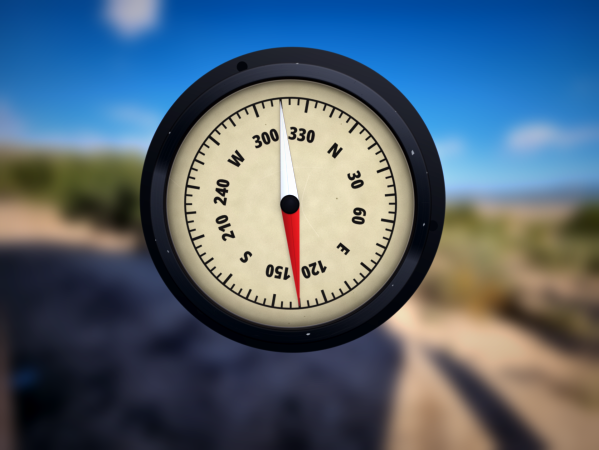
135 °
